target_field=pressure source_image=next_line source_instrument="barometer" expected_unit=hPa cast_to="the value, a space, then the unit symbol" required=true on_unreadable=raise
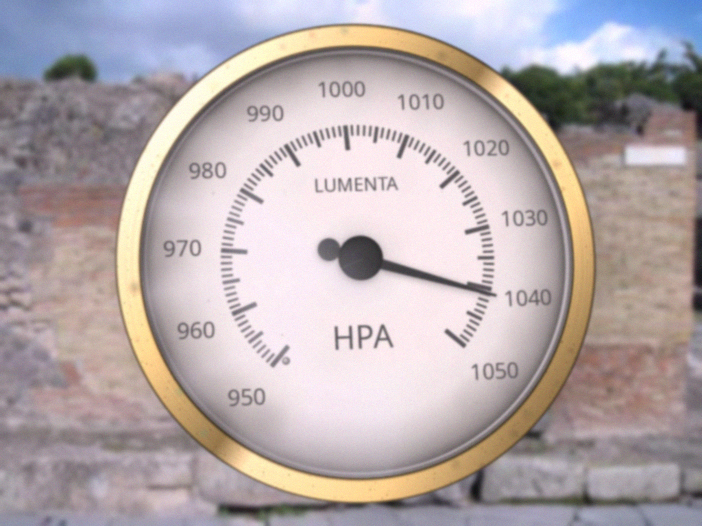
1041 hPa
